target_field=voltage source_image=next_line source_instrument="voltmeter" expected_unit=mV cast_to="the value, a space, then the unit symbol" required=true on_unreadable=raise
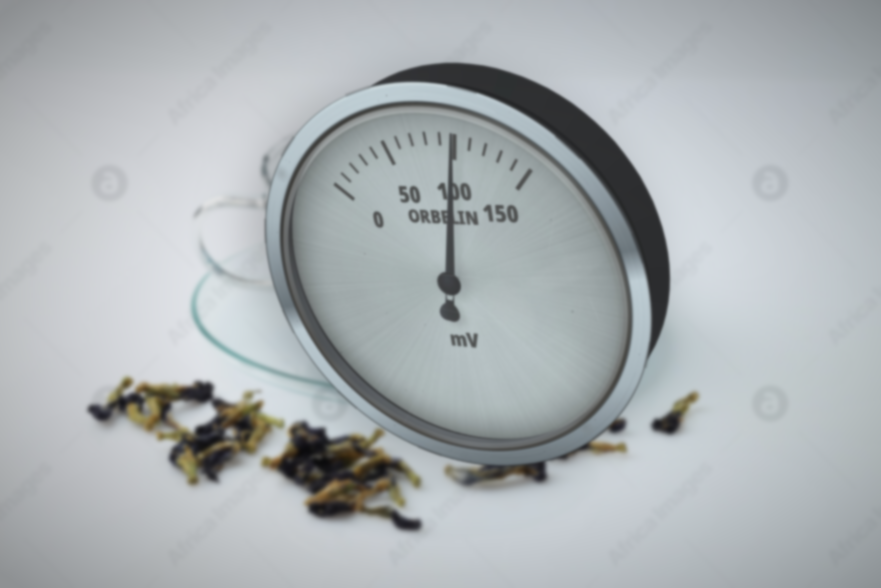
100 mV
